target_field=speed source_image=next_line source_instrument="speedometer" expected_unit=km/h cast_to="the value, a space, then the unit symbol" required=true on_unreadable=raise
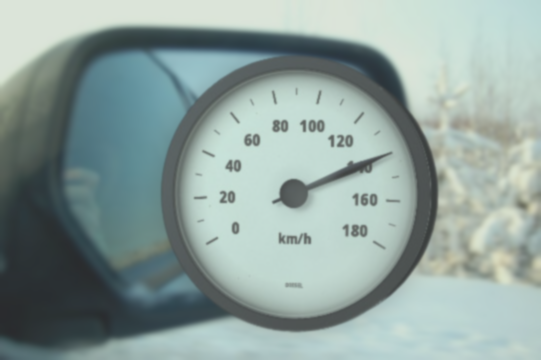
140 km/h
